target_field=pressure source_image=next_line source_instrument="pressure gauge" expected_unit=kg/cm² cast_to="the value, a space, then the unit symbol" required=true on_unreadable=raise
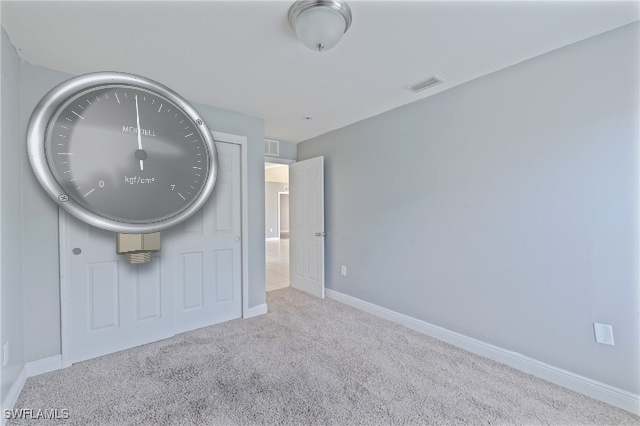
3.4 kg/cm²
